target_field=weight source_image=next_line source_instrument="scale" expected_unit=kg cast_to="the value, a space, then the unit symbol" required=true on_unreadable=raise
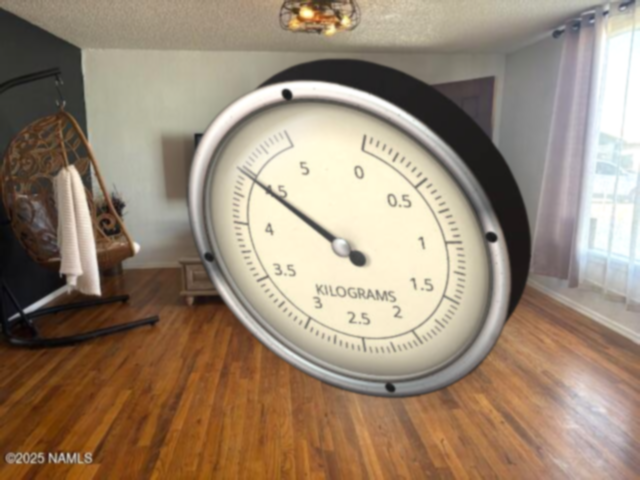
4.5 kg
